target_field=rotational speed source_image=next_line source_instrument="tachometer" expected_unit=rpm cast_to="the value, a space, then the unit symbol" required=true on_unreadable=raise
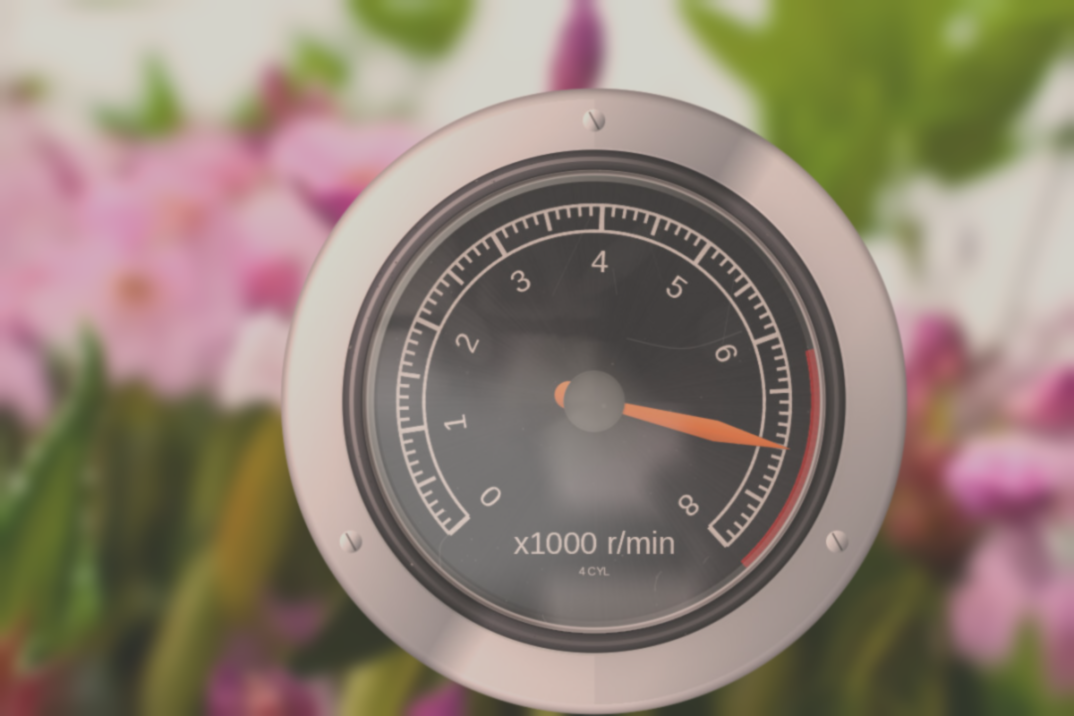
7000 rpm
